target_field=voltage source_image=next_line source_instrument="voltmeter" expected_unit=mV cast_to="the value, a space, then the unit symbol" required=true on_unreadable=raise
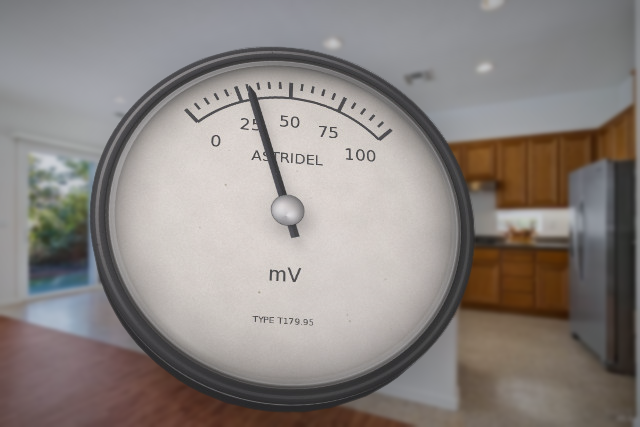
30 mV
